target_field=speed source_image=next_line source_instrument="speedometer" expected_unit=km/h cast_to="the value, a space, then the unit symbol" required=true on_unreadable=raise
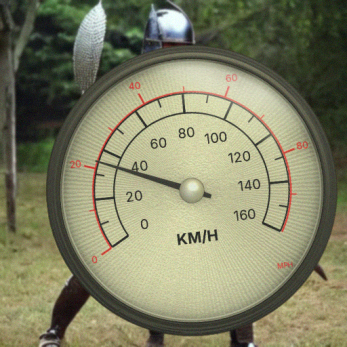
35 km/h
